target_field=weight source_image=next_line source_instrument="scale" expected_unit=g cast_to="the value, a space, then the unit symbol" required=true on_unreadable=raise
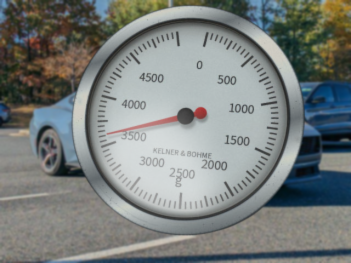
3600 g
